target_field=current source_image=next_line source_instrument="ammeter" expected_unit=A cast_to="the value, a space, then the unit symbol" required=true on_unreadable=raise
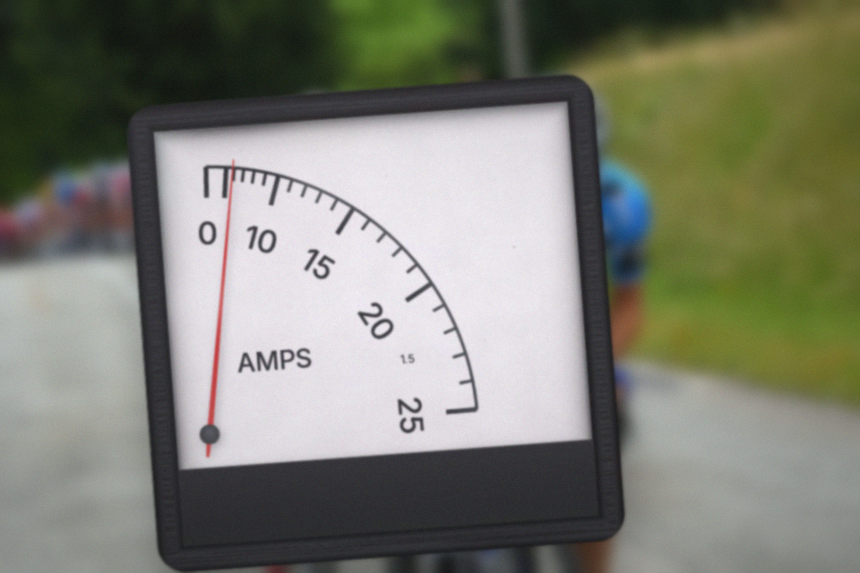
6 A
